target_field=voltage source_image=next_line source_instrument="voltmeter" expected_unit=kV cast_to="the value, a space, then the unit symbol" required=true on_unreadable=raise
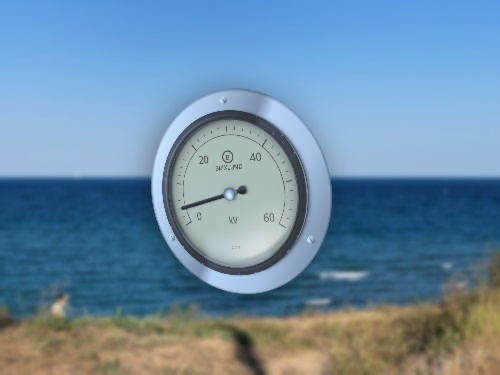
4 kV
